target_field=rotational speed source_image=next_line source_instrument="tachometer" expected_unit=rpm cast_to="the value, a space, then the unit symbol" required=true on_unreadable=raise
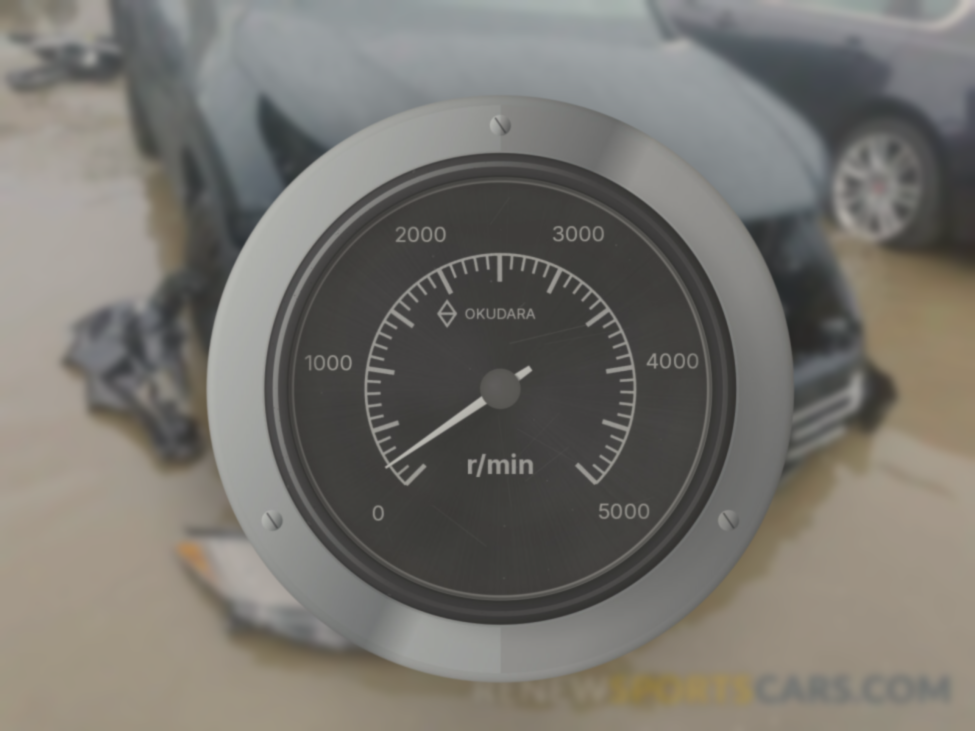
200 rpm
